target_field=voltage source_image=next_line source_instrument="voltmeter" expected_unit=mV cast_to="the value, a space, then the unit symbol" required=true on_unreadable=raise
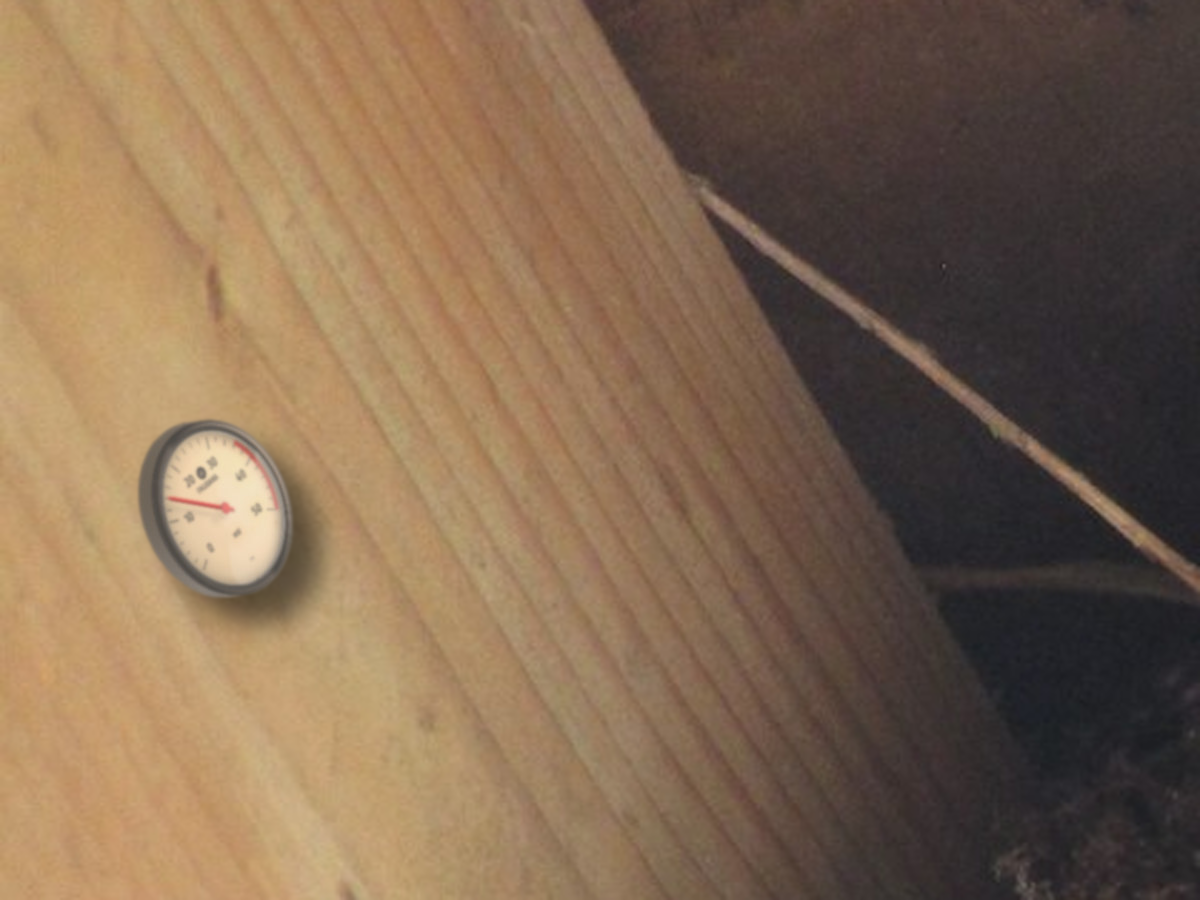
14 mV
